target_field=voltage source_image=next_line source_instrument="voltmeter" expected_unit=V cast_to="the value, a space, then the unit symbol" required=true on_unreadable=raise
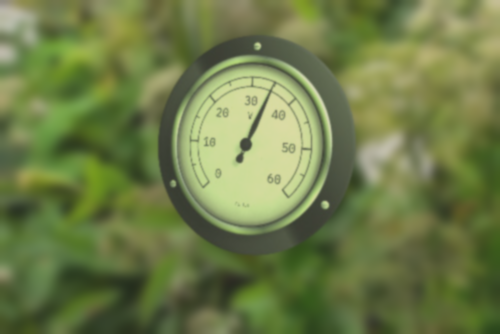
35 V
